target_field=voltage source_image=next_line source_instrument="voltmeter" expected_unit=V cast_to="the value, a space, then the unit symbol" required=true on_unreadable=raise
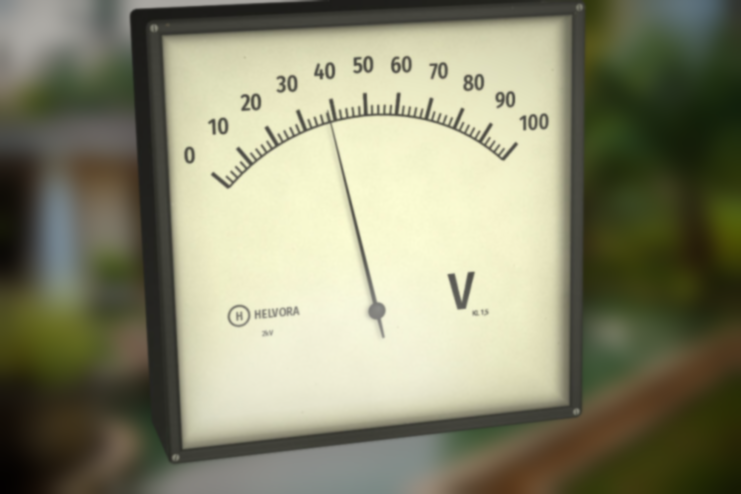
38 V
